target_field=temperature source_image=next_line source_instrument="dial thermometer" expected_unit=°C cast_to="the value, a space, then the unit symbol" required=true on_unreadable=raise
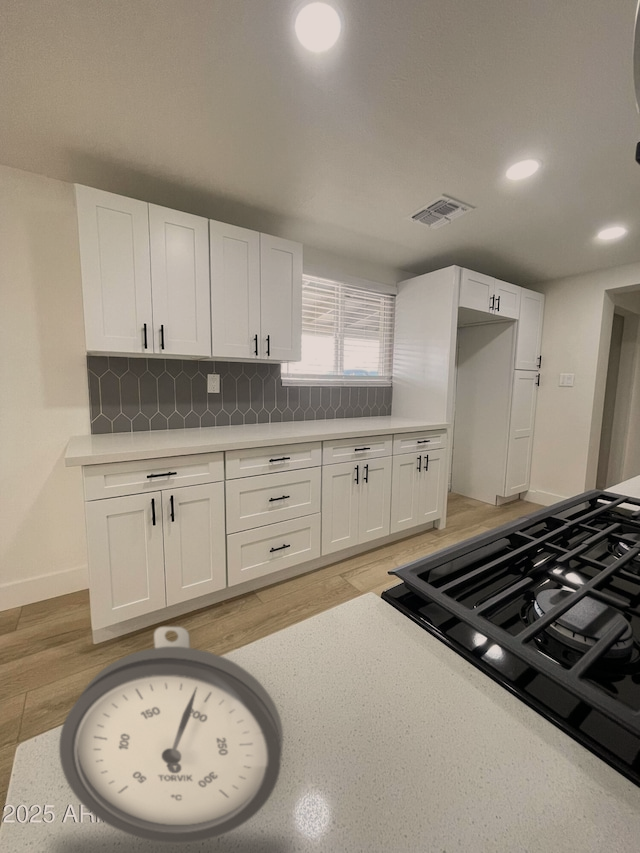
190 °C
